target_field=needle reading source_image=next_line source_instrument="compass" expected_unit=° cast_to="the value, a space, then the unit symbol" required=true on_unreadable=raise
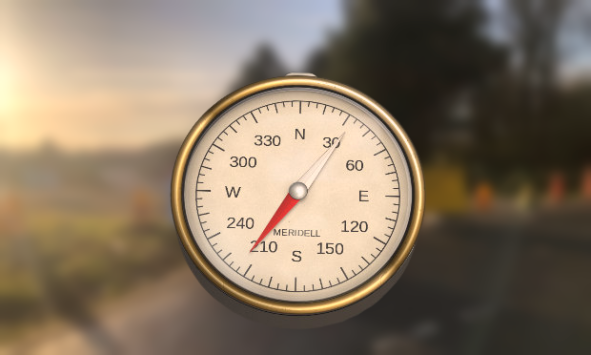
215 °
